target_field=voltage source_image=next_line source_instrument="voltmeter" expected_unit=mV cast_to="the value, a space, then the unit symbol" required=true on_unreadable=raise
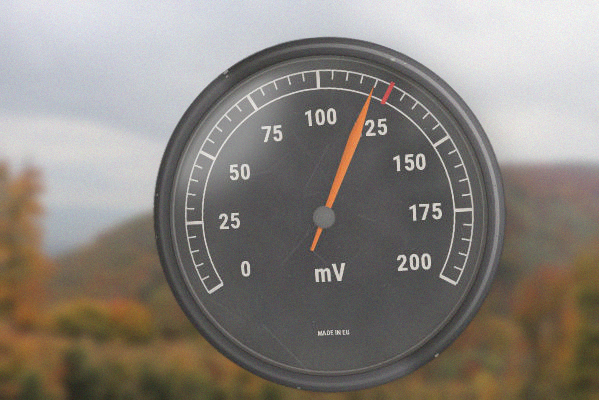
120 mV
